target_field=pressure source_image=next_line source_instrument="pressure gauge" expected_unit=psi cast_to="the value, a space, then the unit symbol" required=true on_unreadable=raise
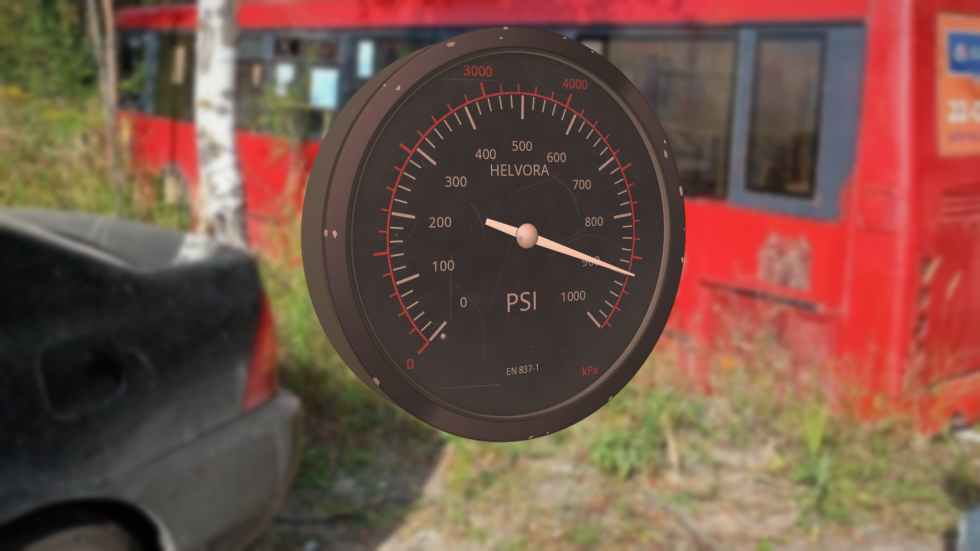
900 psi
